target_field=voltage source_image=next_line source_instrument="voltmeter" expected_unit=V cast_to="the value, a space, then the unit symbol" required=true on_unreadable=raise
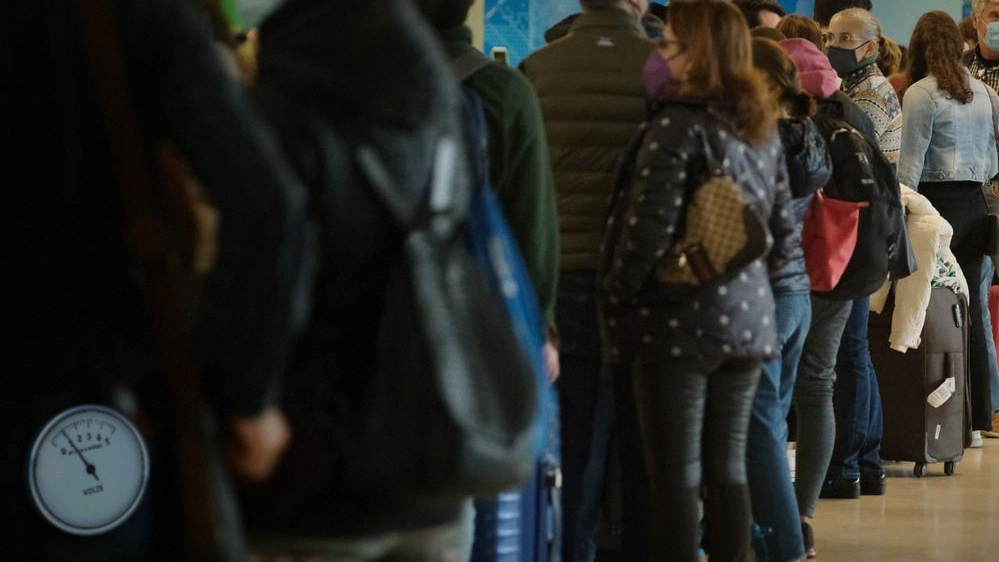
1 V
